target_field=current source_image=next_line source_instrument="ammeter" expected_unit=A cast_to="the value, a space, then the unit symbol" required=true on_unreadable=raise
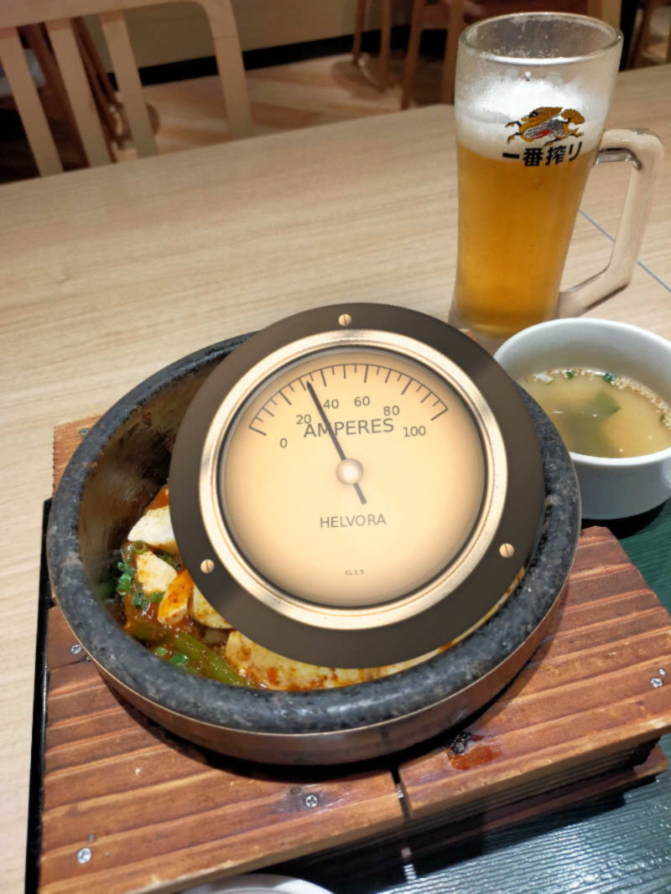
32.5 A
